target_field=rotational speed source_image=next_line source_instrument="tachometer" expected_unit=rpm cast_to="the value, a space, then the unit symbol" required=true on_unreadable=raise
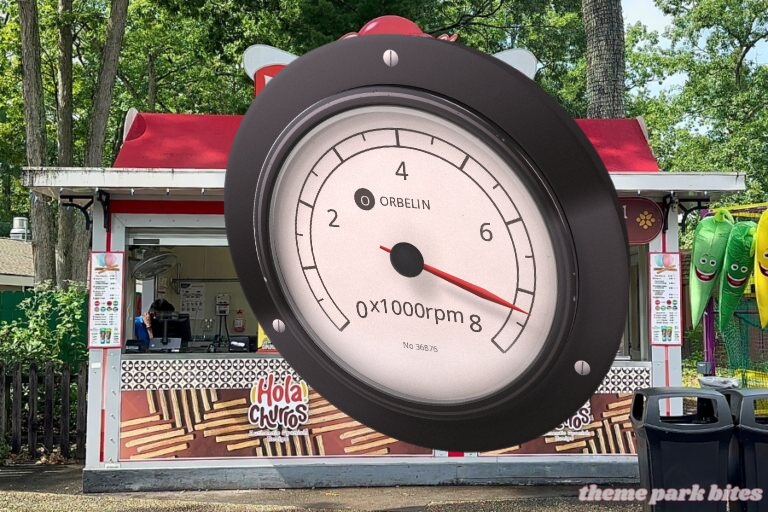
7250 rpm
